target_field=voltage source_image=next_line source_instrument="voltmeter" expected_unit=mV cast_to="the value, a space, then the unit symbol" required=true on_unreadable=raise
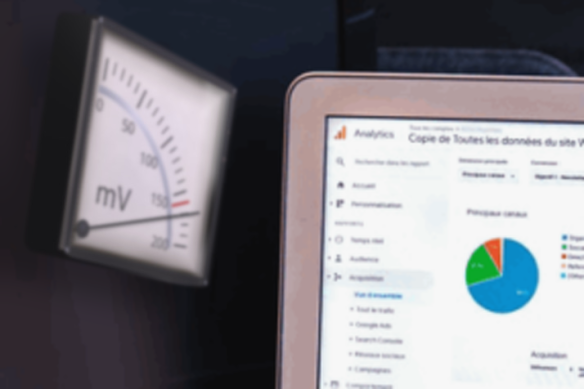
170 mV
